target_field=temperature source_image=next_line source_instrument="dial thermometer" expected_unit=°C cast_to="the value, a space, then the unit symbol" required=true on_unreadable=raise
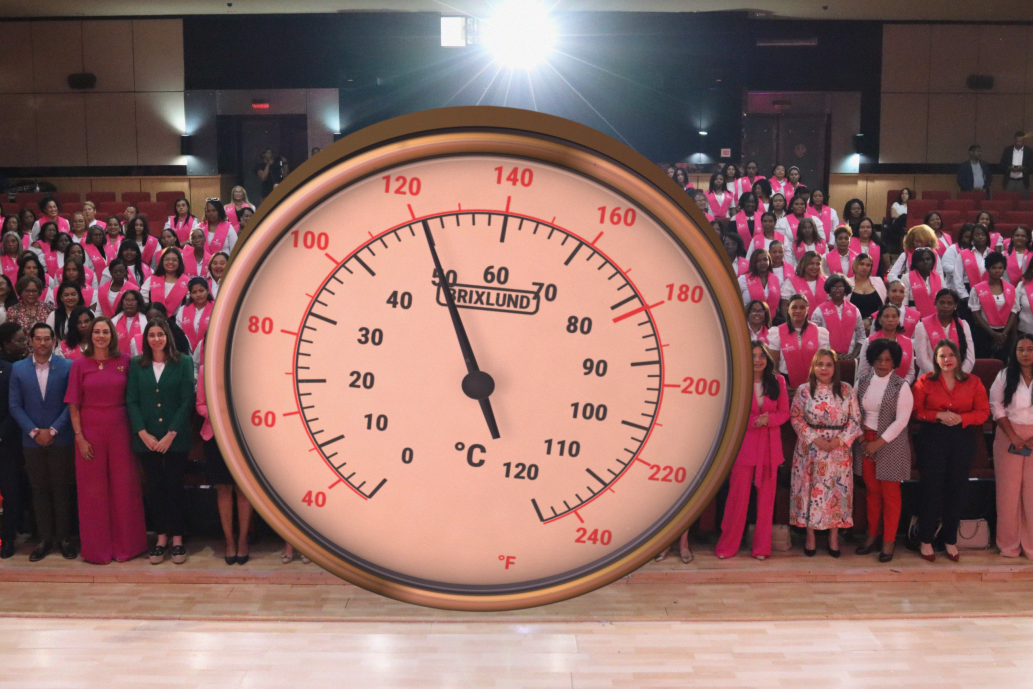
50 °C
